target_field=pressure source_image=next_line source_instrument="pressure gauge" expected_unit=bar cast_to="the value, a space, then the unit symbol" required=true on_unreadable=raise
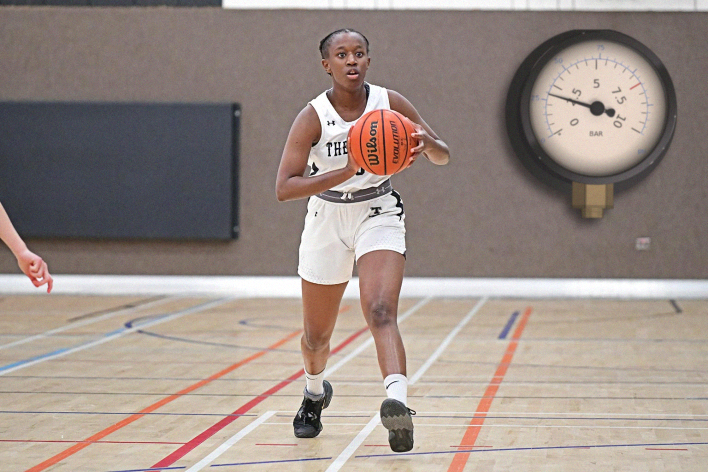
2 bar
